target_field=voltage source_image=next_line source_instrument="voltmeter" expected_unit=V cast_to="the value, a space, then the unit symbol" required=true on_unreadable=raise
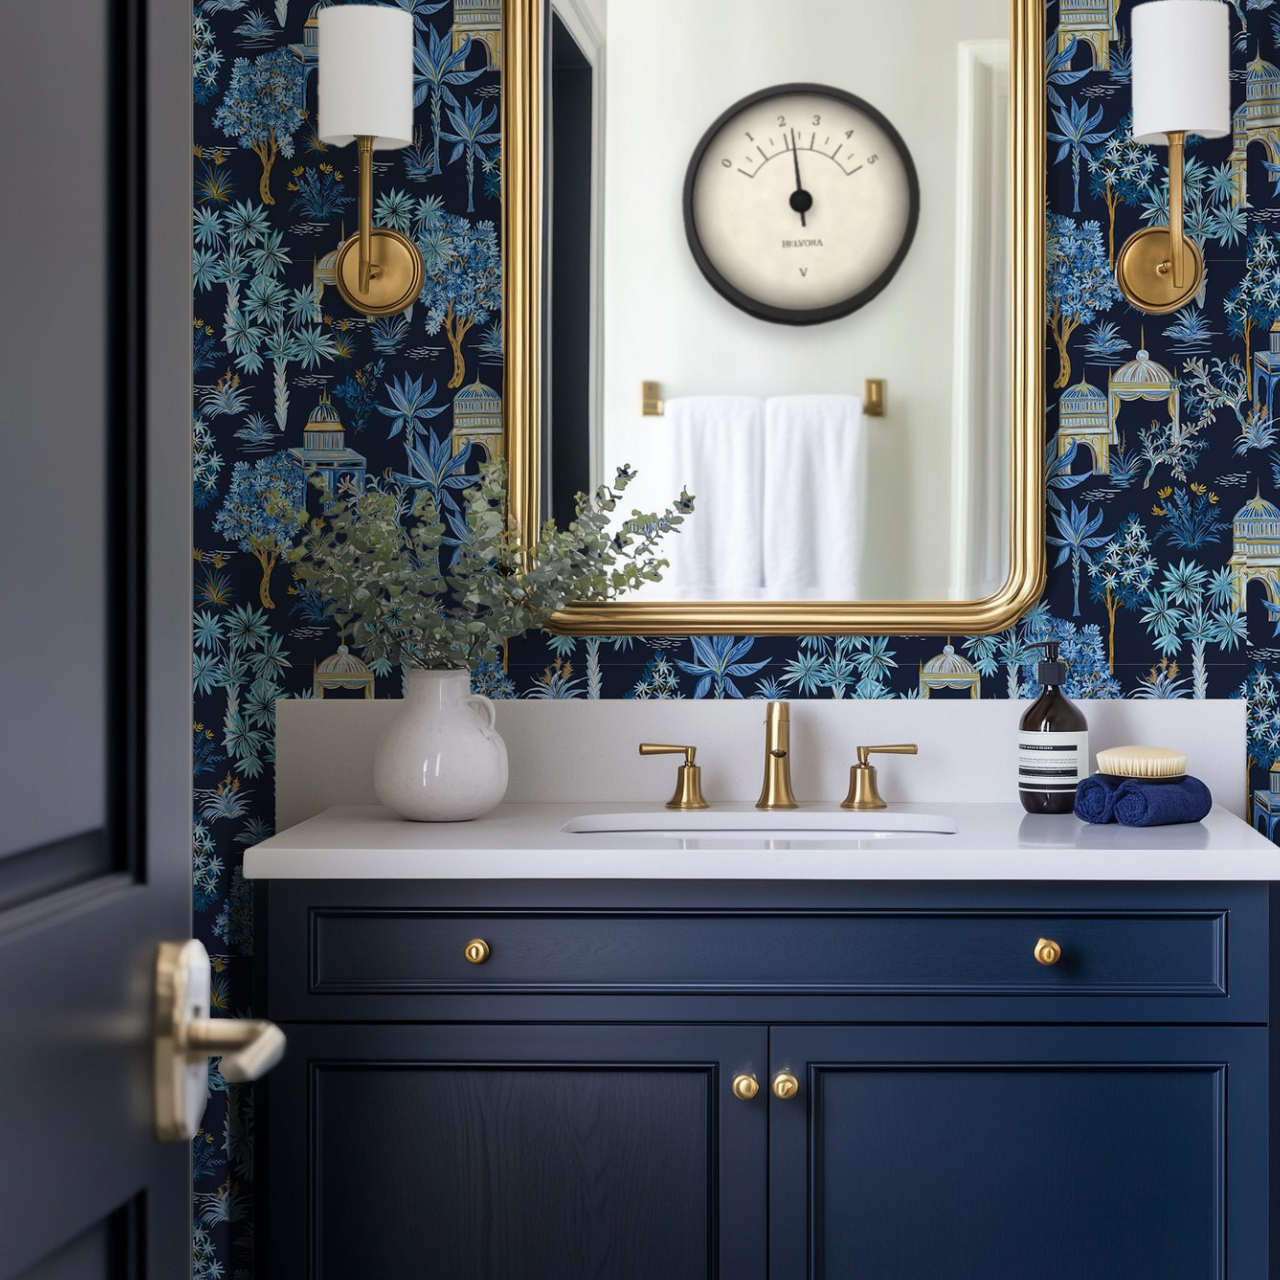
2.25 V
